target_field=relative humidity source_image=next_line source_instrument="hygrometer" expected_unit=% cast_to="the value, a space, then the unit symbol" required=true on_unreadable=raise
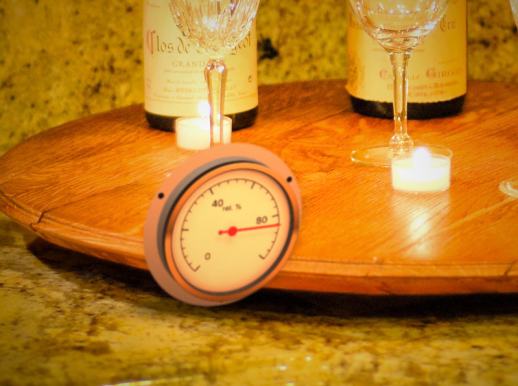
84 %
